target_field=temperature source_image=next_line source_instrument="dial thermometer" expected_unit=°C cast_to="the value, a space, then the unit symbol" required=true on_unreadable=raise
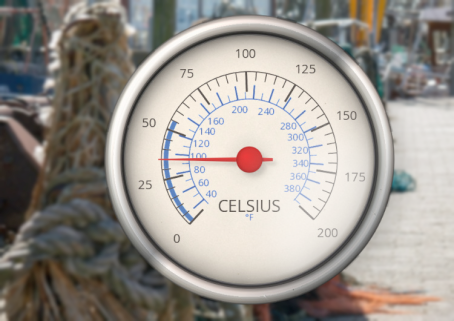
35 °C
